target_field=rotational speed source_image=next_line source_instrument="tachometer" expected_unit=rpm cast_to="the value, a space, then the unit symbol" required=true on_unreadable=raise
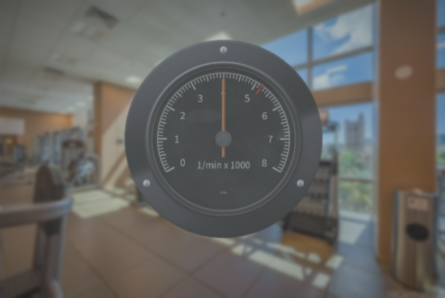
4000 rpm
